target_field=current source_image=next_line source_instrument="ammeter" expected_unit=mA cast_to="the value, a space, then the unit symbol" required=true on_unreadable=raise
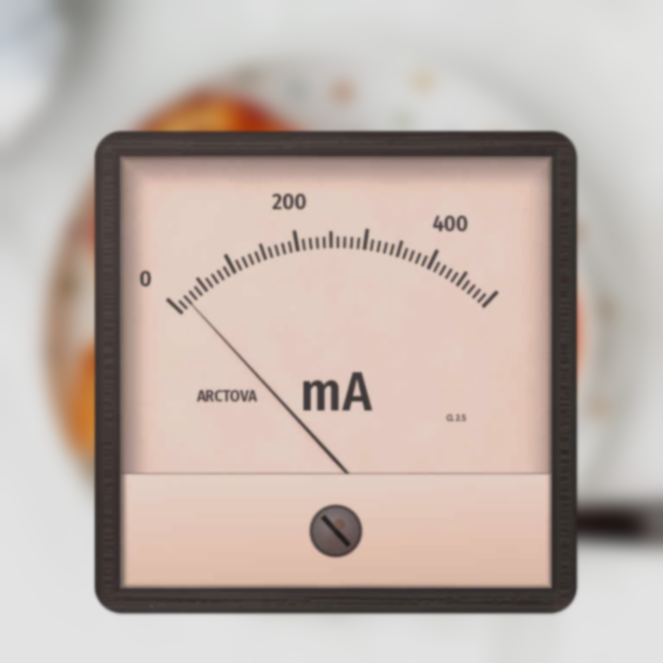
20 mA
